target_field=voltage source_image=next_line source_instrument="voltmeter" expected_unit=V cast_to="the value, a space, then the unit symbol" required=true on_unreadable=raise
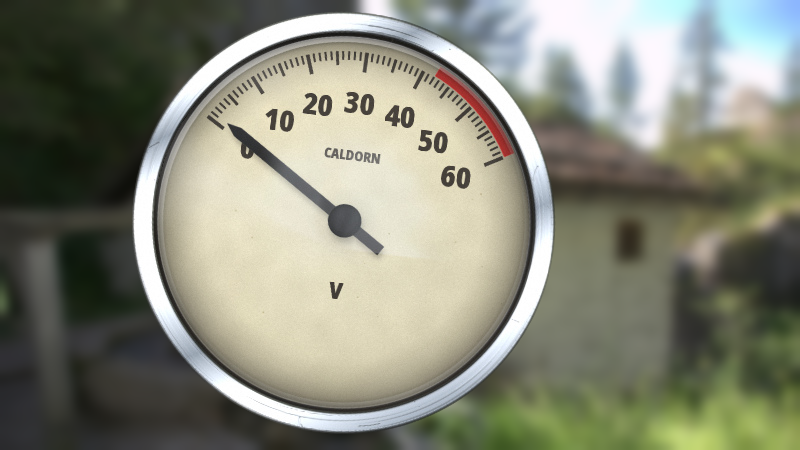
1 V
